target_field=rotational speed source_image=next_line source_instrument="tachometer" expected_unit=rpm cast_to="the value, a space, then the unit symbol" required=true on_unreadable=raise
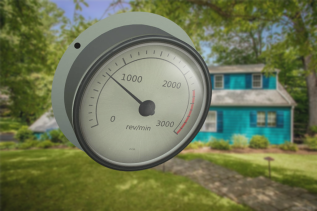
750 rpm
